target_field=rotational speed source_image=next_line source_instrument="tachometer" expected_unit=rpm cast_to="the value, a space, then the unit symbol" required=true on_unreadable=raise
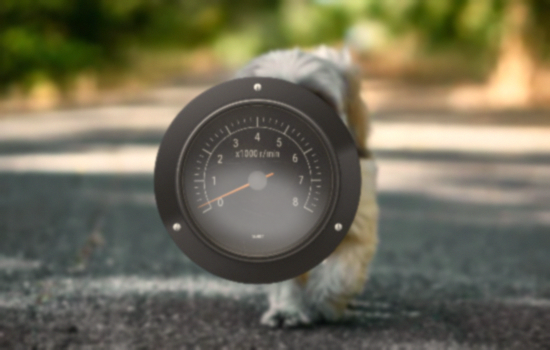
200 rpm
